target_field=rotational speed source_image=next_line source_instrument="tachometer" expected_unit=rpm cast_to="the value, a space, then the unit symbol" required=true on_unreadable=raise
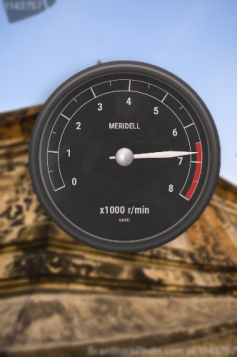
6750 rpm
